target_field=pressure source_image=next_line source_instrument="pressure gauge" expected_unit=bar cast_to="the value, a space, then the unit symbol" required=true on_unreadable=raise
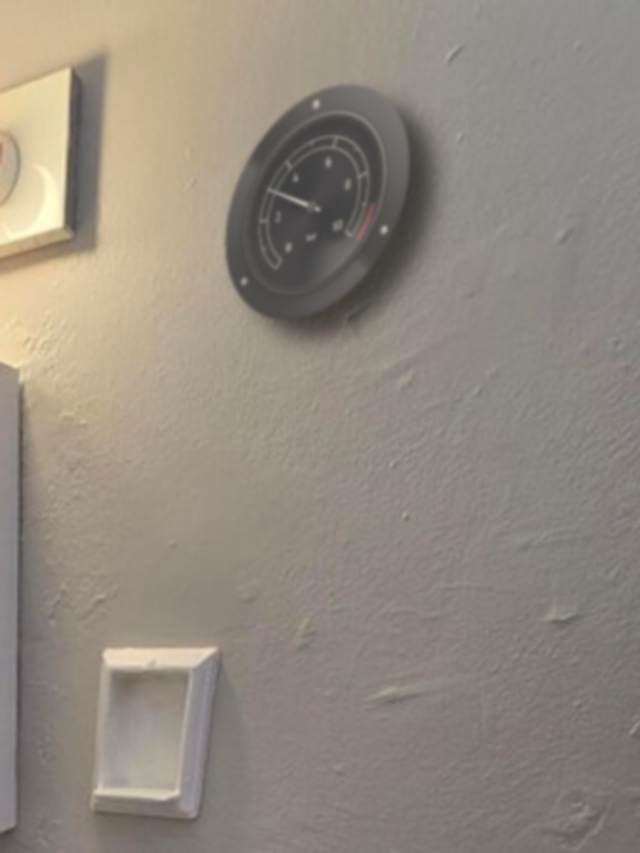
3 bar
